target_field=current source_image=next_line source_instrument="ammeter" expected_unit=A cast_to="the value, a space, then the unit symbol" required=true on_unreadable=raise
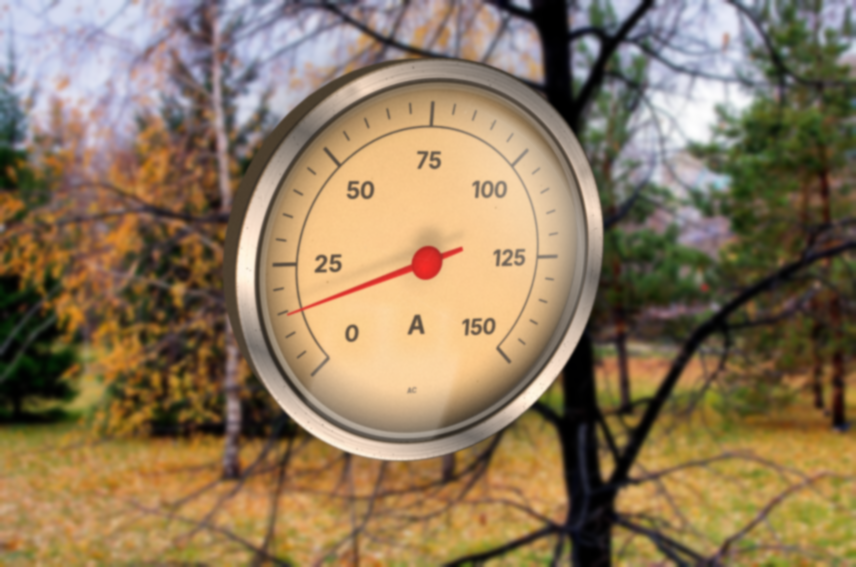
15 A
